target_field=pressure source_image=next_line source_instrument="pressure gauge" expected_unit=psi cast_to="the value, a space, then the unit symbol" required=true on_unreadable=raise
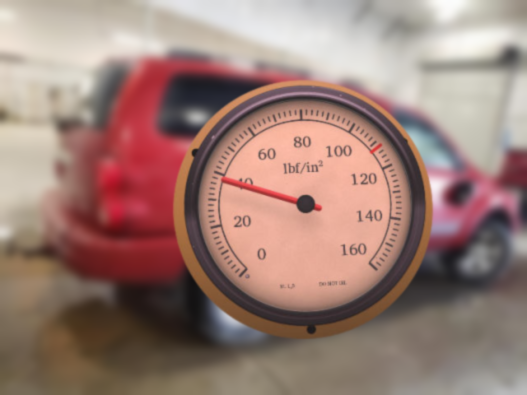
38 psi
